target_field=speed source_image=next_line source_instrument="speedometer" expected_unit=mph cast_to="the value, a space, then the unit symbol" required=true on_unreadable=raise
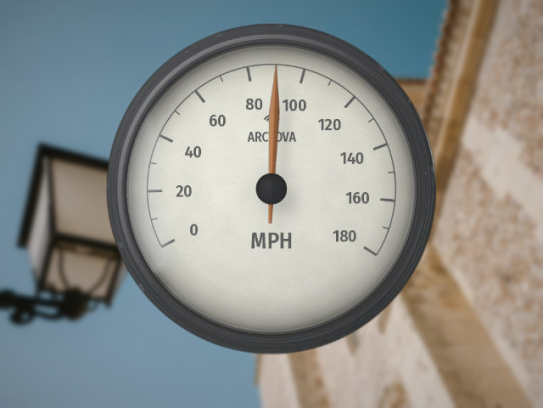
90 mph
